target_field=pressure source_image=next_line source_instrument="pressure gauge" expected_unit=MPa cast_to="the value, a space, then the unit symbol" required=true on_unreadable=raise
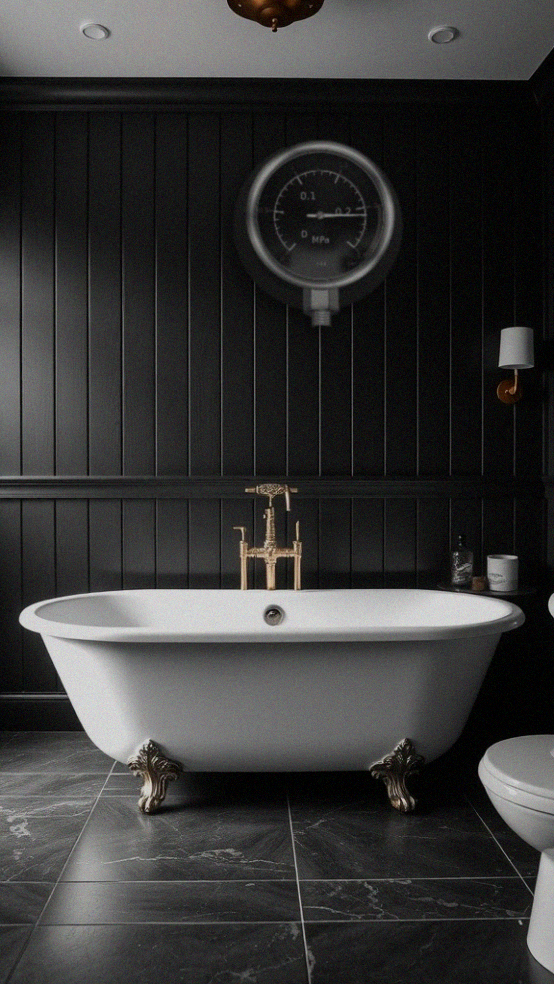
0.21 MPa
